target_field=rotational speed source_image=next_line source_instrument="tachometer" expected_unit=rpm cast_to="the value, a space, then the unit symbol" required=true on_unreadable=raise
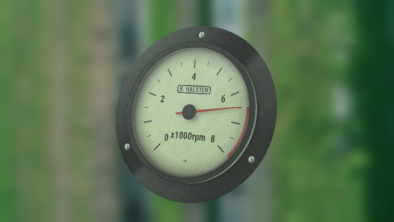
6500 rpm
